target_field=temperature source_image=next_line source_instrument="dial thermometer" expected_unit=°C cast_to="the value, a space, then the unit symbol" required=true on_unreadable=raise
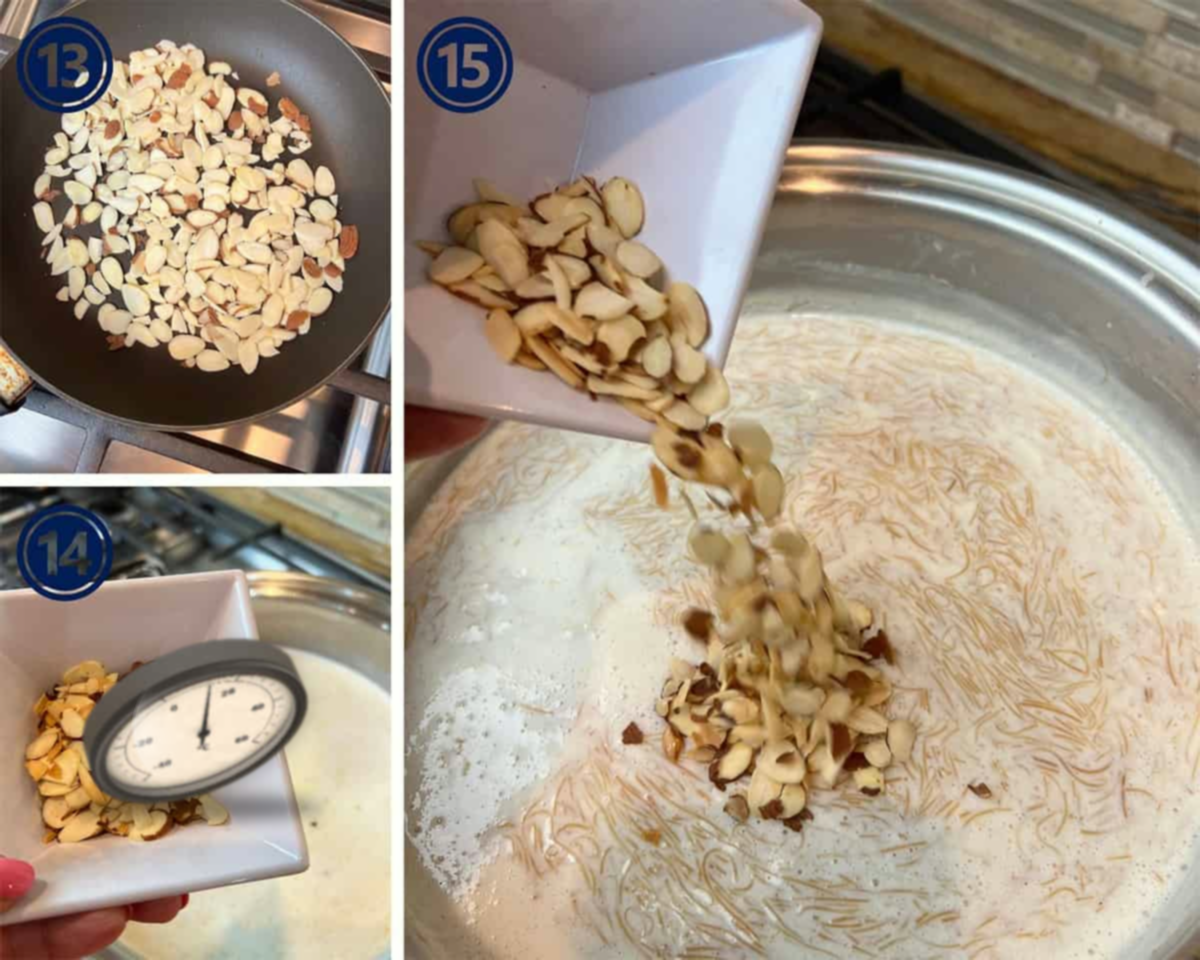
12 °C
